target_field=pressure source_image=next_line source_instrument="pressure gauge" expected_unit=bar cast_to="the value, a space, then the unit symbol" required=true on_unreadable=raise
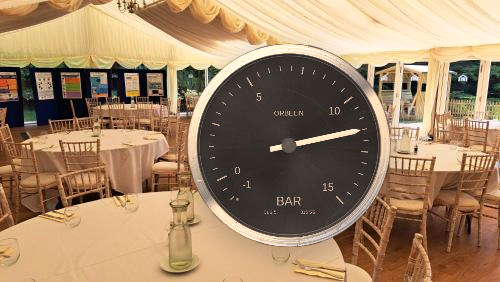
11.5 bar
